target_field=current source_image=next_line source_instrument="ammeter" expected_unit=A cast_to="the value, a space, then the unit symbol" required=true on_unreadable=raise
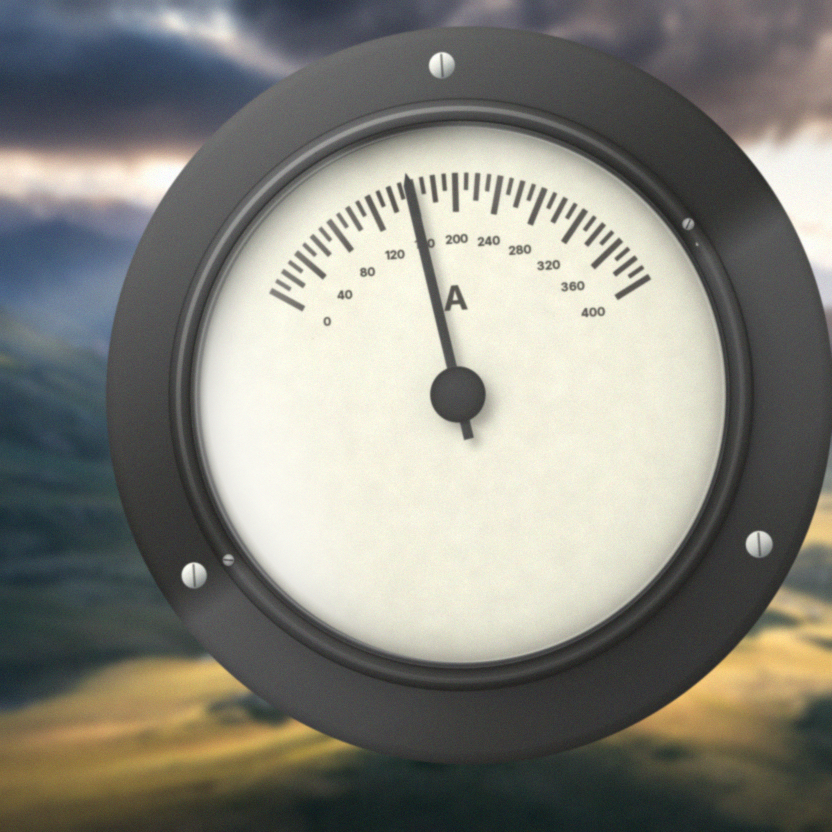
160 A
